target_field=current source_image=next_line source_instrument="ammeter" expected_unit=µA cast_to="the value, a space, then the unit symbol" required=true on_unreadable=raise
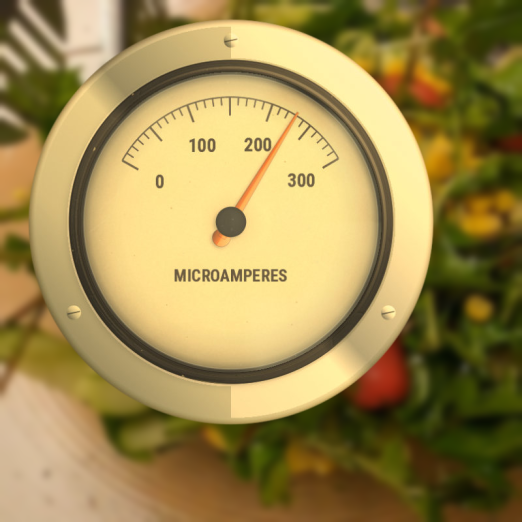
230 µA
